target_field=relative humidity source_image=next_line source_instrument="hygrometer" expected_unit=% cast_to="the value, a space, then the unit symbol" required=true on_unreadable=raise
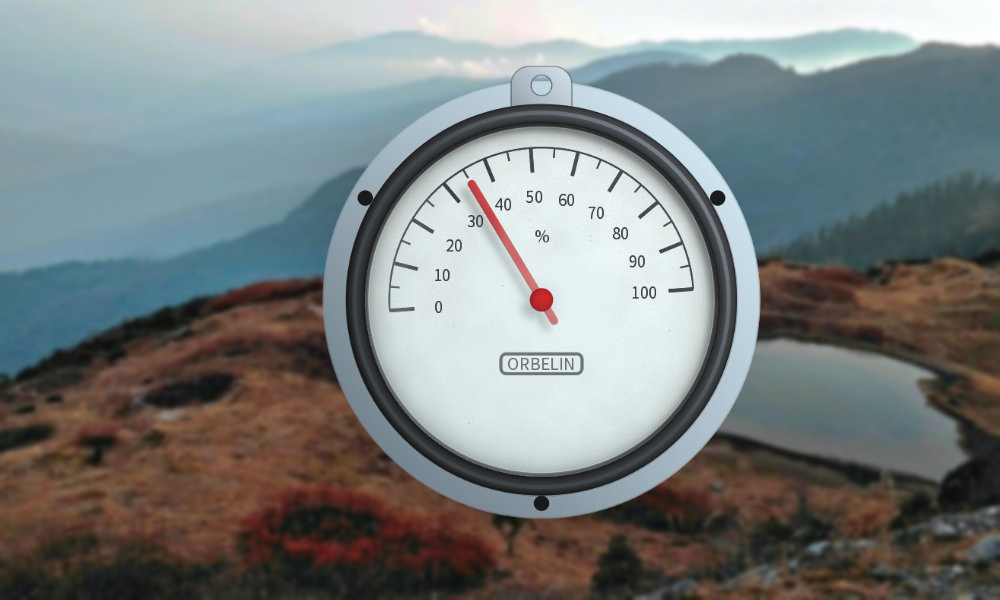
35 %
